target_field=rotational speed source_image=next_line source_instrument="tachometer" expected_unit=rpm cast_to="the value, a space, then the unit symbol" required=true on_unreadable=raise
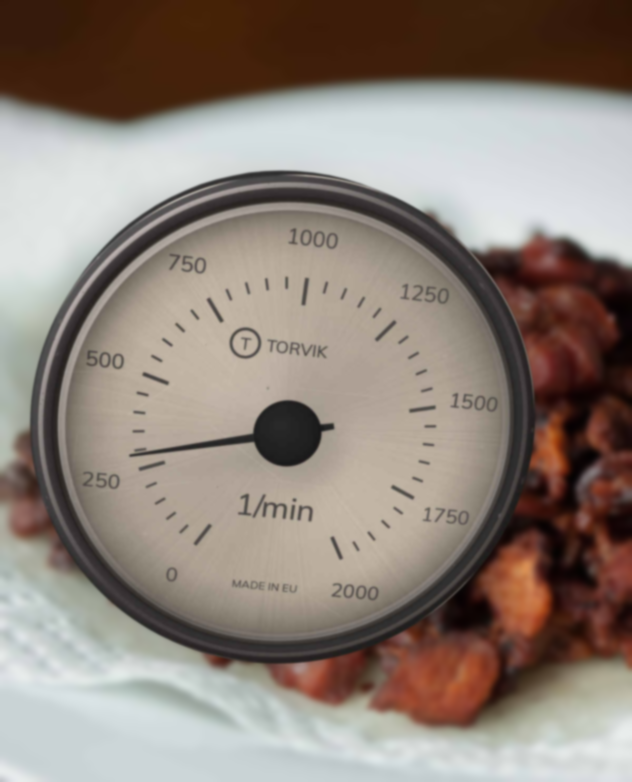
300 rpm
